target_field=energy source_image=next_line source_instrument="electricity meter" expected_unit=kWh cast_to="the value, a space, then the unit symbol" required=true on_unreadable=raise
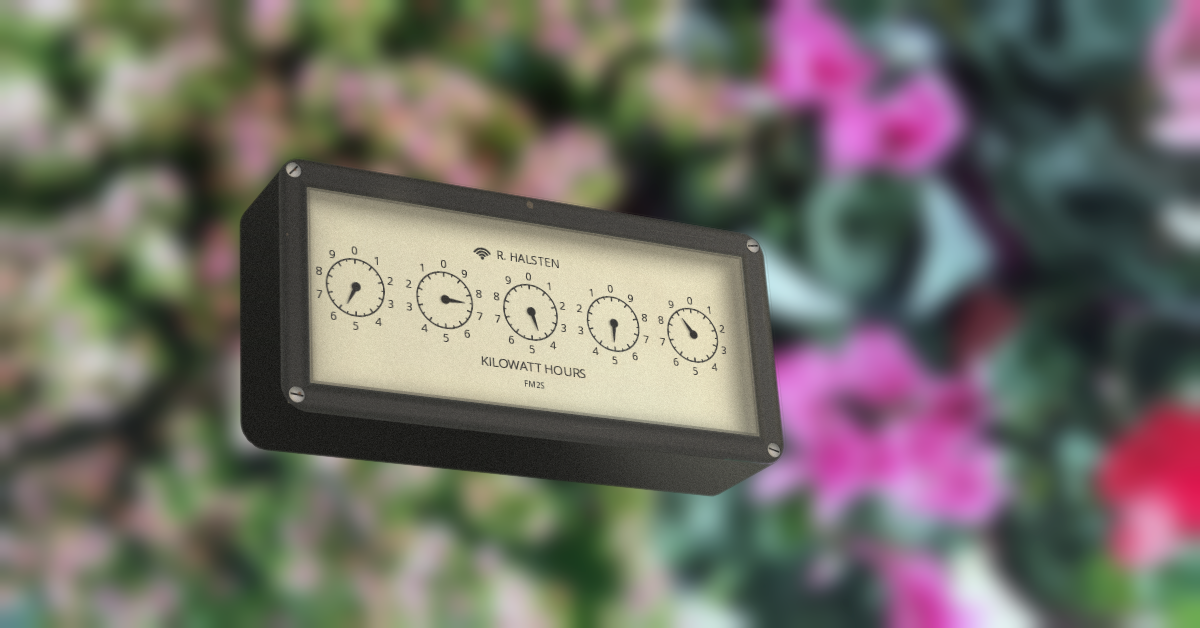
57449 kWh
